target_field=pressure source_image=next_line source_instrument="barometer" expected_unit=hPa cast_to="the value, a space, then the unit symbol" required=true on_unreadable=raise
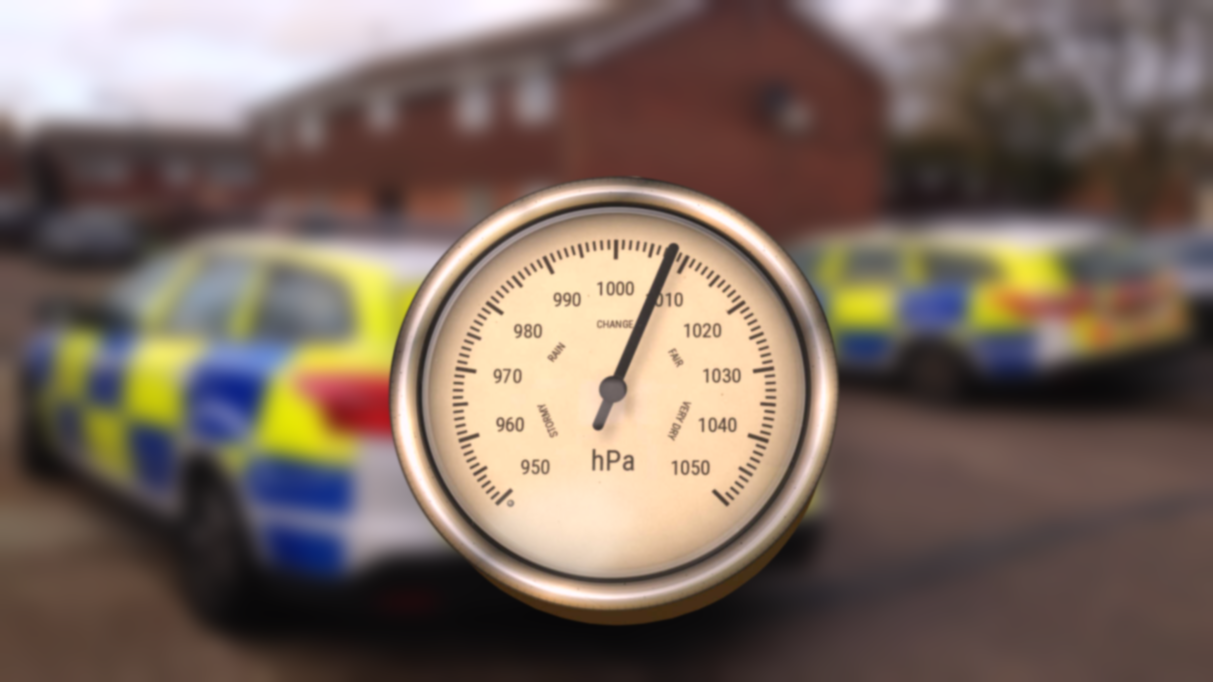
1008 hPa
